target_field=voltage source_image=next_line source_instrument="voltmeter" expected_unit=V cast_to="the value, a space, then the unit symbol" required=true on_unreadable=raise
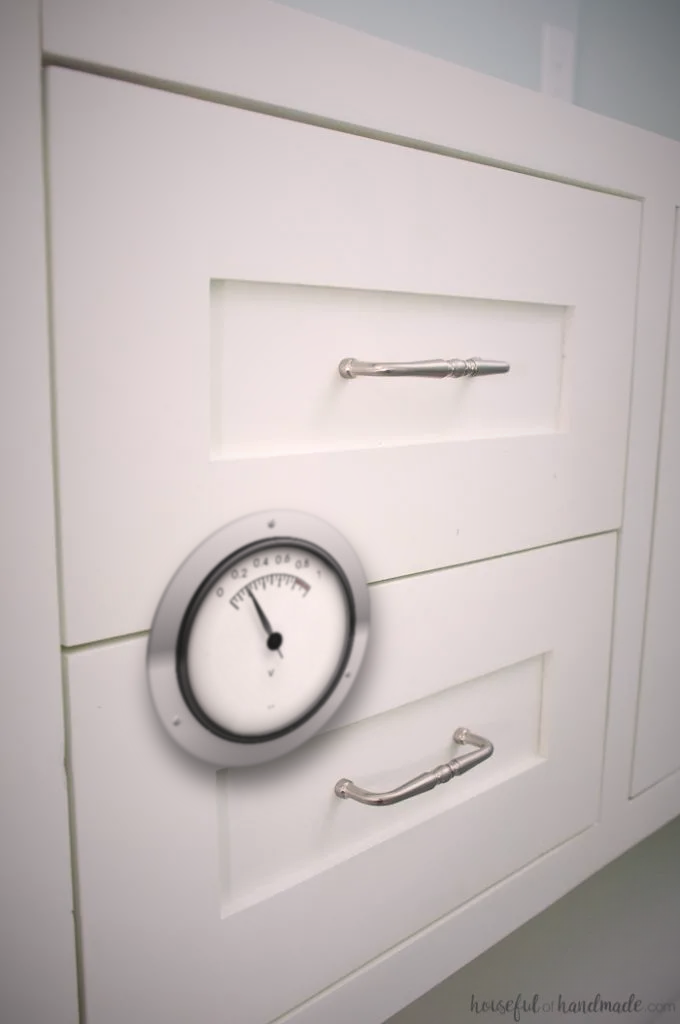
0.2 V
